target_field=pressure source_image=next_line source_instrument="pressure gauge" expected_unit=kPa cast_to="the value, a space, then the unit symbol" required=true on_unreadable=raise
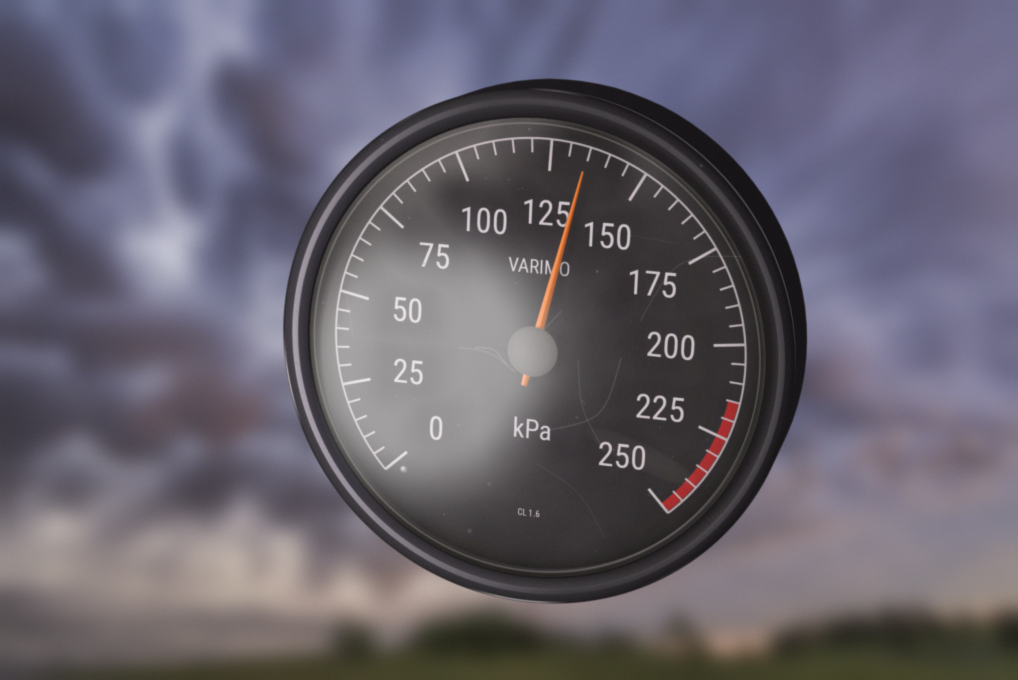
135 kPa
